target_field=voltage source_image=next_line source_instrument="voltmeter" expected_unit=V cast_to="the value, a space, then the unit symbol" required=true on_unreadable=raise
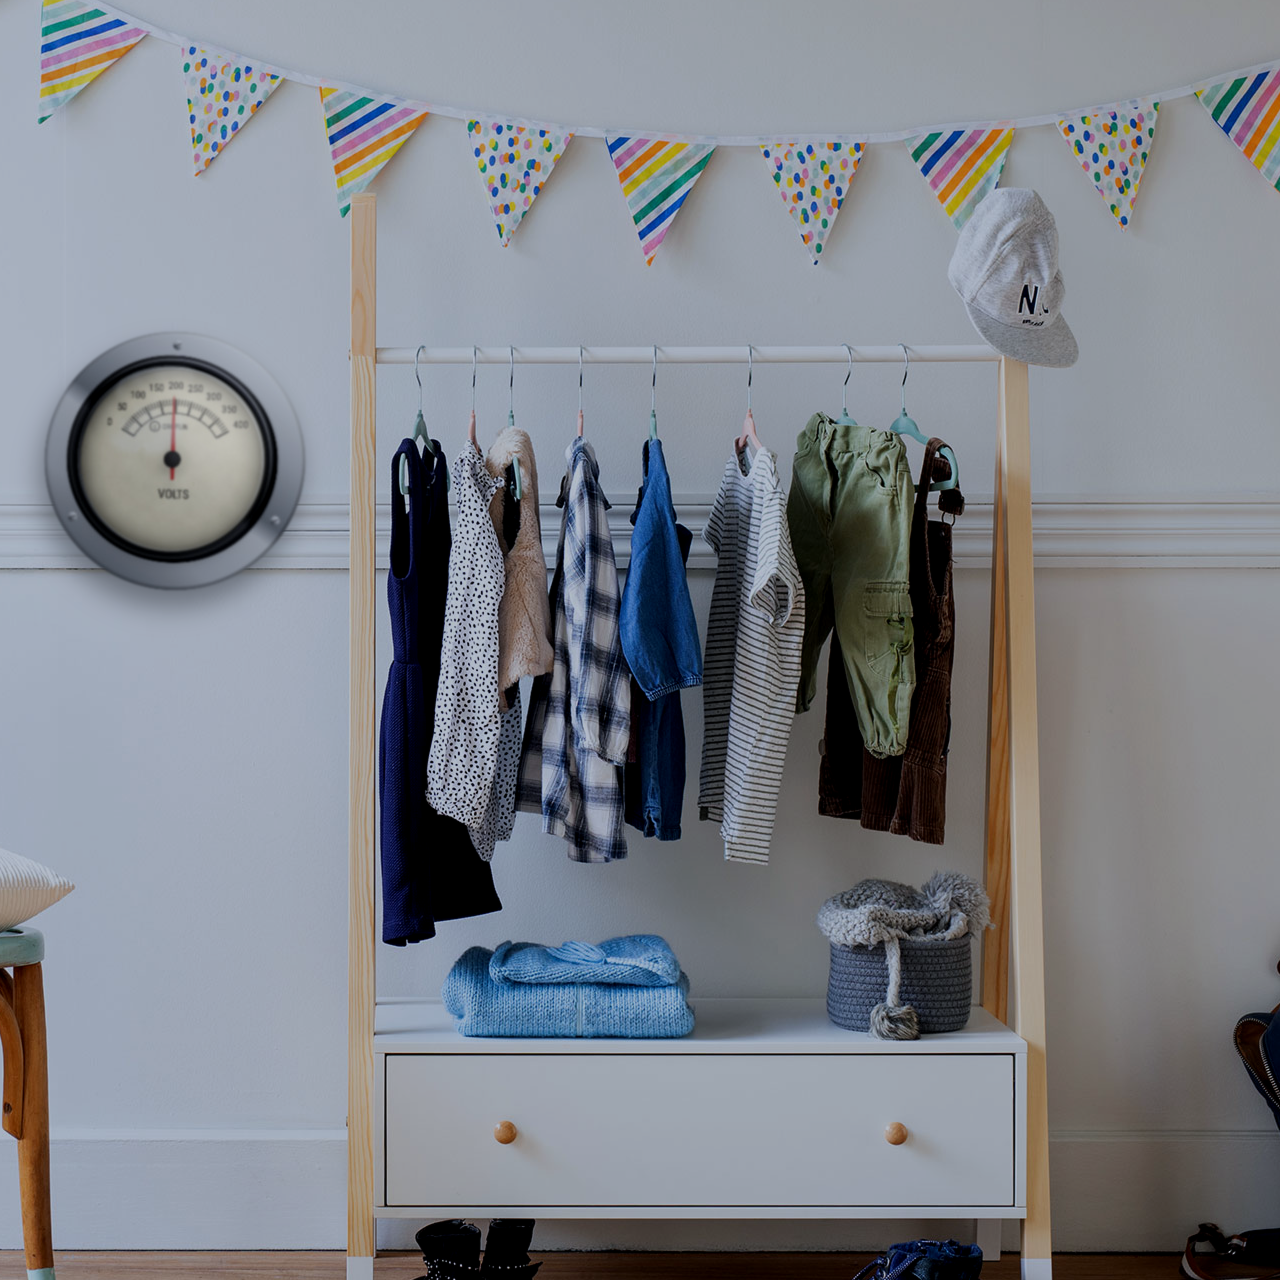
200 V
